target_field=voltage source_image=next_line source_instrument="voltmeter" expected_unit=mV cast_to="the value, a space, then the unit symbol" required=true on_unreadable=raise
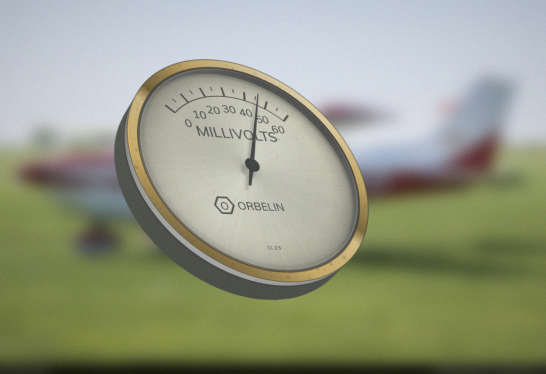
45 mV
